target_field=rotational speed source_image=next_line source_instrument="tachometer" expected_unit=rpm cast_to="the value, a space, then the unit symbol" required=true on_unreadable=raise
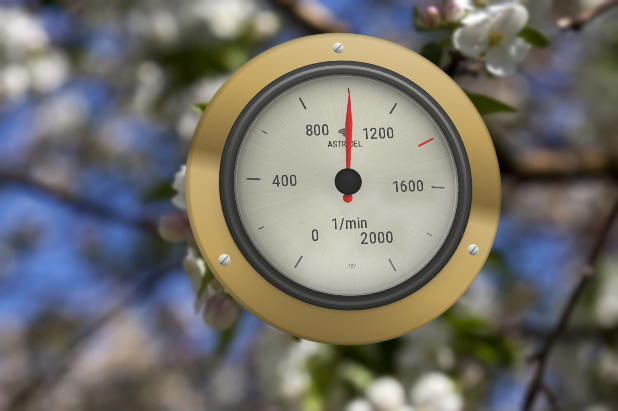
1000 rpm
